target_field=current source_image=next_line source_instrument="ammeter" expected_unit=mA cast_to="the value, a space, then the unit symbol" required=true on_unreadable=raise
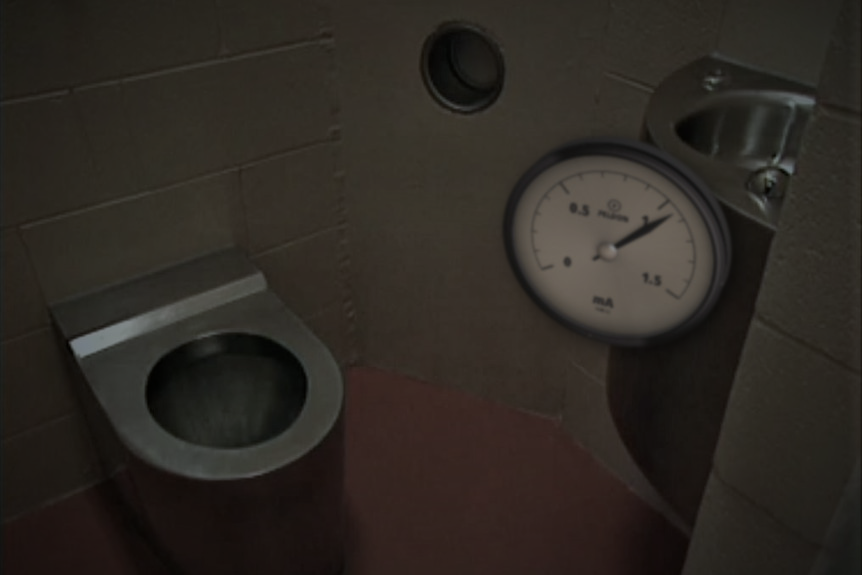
1.05 mA
